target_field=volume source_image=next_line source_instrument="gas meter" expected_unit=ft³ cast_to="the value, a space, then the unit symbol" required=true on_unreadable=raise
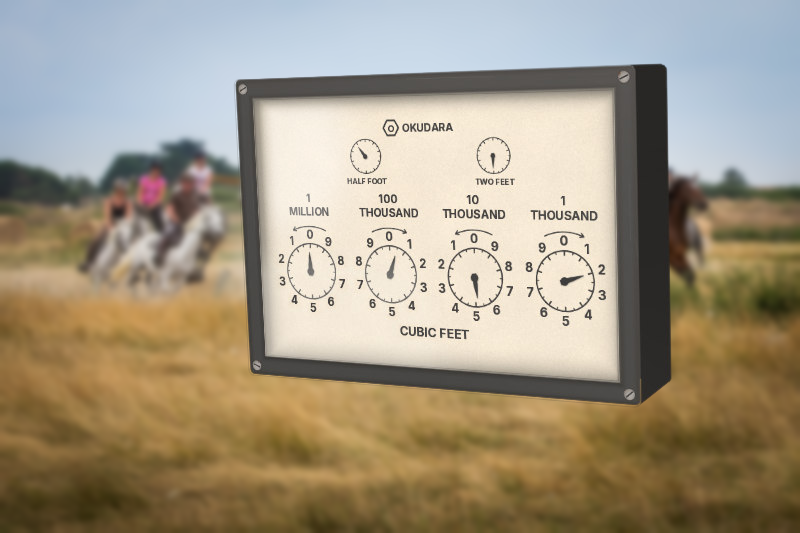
5200 ft³
